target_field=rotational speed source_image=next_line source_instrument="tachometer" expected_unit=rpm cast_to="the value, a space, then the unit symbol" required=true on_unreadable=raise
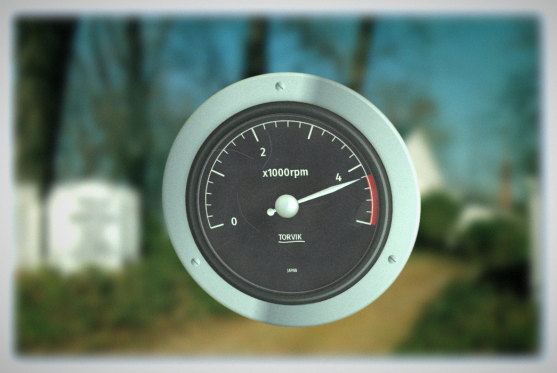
4200 rpm
